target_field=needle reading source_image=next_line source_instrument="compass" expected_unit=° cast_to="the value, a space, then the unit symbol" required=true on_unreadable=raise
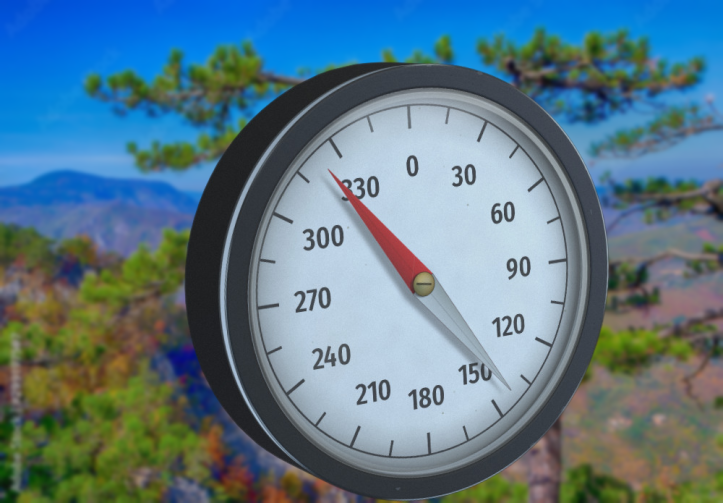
322.5 °
